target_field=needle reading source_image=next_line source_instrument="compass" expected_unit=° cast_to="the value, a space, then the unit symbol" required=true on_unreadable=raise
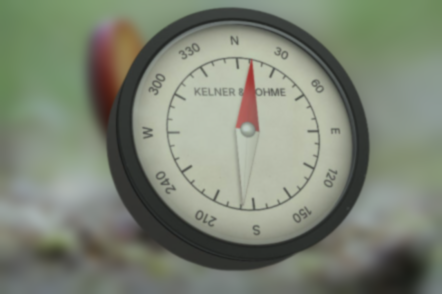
10 °
